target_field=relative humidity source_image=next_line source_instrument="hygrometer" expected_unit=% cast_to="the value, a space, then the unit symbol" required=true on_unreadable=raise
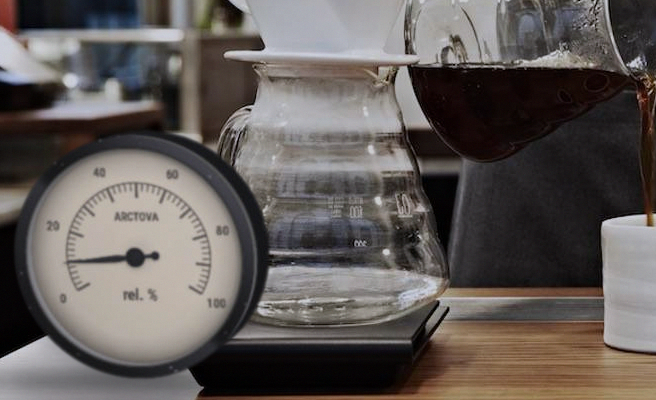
10 %
